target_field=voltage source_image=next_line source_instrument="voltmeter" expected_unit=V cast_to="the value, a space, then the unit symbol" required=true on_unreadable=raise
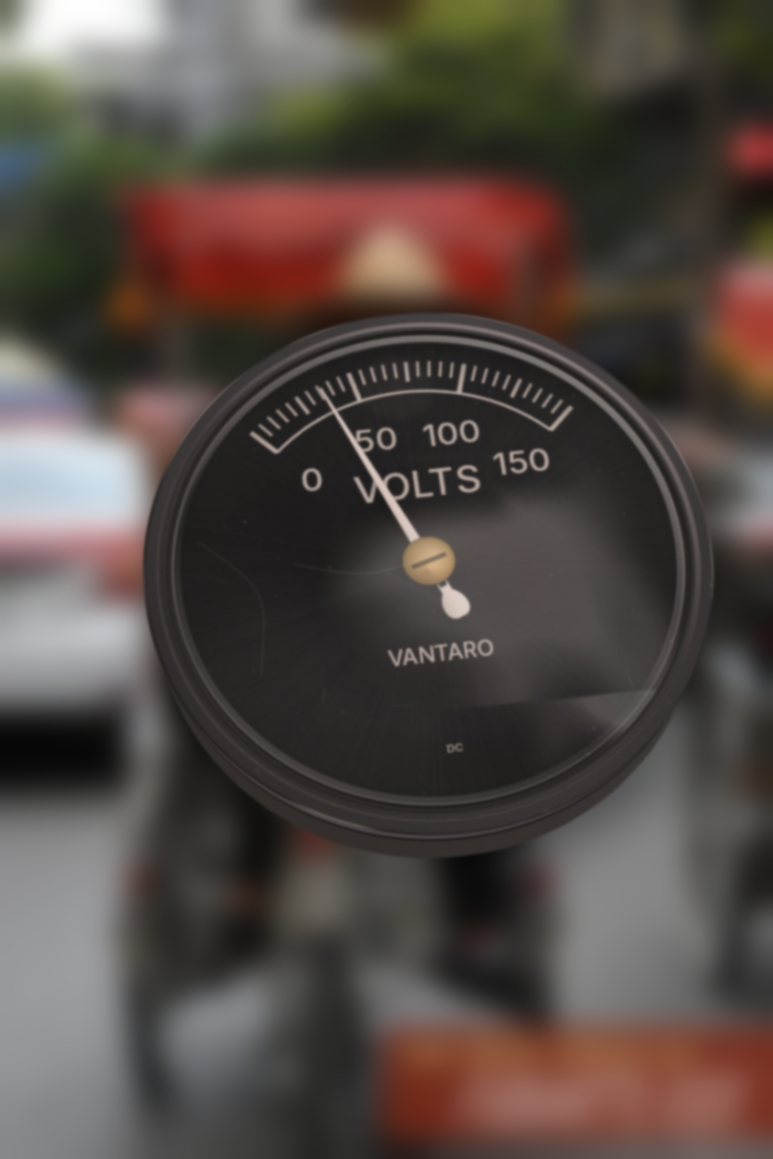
35 V
